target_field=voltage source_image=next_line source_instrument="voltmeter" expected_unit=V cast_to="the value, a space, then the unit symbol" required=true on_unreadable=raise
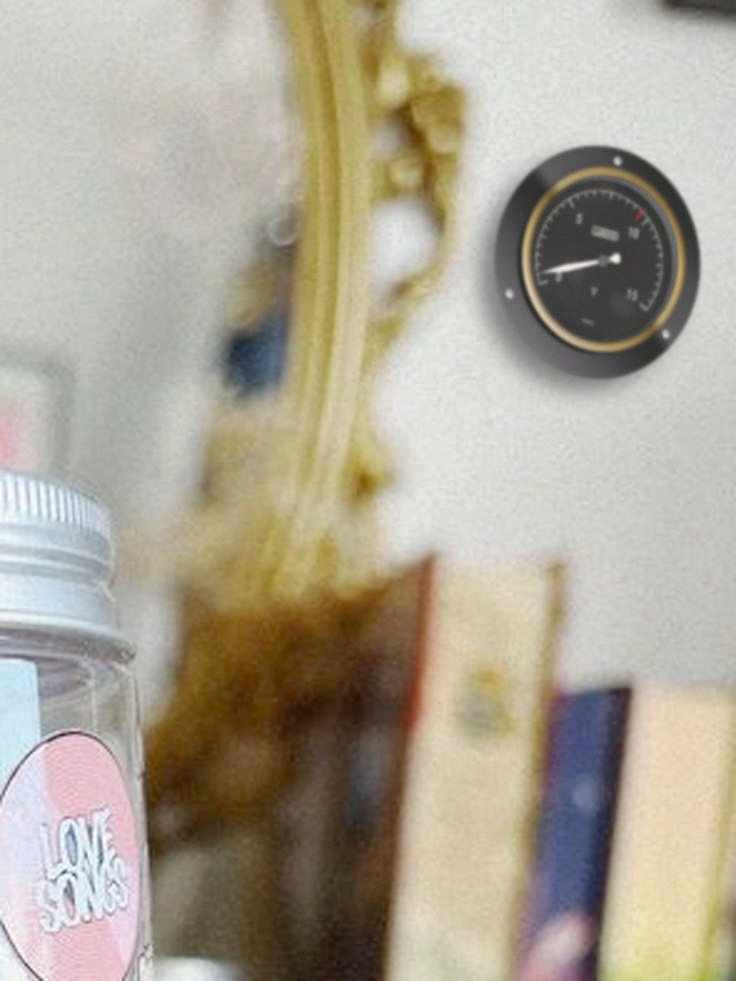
0.5 V
